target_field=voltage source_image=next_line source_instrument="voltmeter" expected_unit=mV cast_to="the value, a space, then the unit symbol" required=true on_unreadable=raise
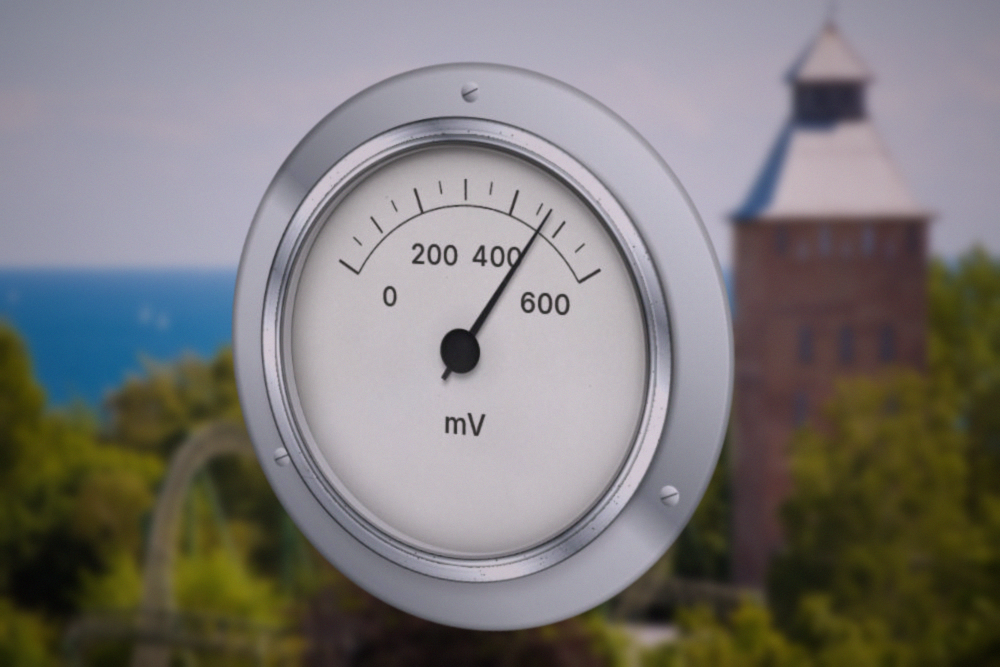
475 mV
